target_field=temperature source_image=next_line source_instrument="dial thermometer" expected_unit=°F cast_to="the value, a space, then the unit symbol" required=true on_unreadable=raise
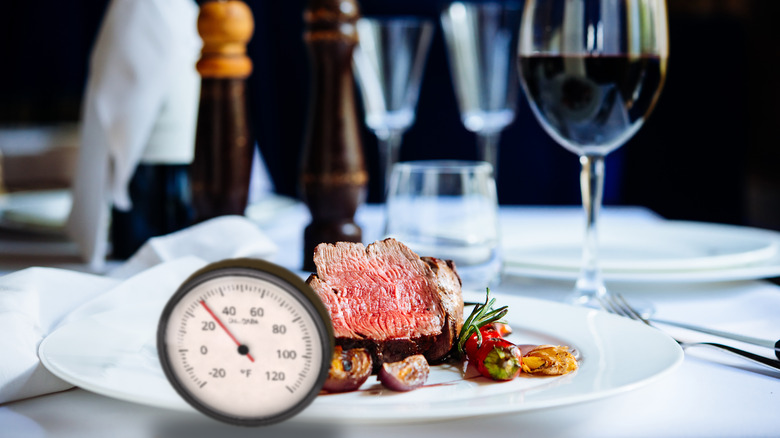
30 °F
